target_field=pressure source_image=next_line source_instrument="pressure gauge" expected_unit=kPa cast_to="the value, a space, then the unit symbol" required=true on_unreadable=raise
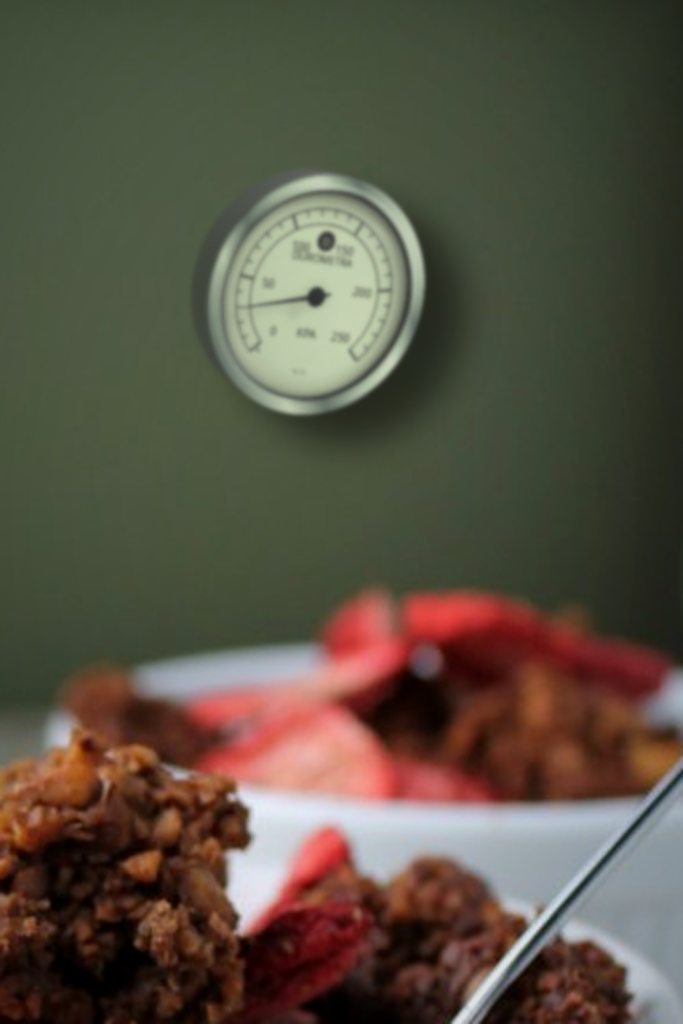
30 kPa
